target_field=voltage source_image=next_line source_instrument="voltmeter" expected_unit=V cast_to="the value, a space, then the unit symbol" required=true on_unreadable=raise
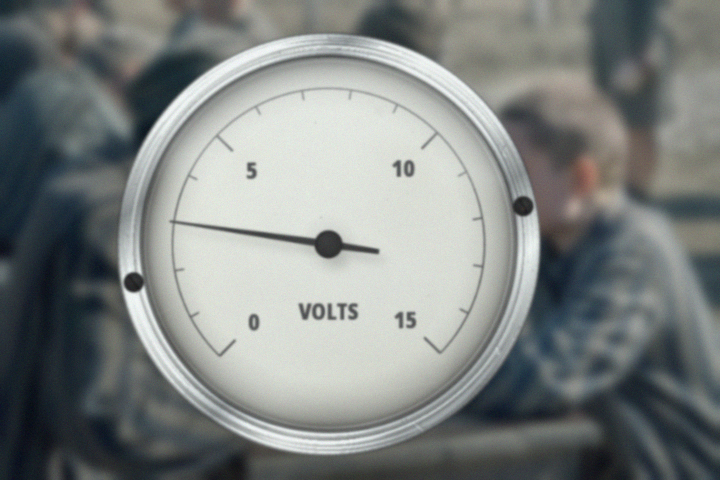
3 V
